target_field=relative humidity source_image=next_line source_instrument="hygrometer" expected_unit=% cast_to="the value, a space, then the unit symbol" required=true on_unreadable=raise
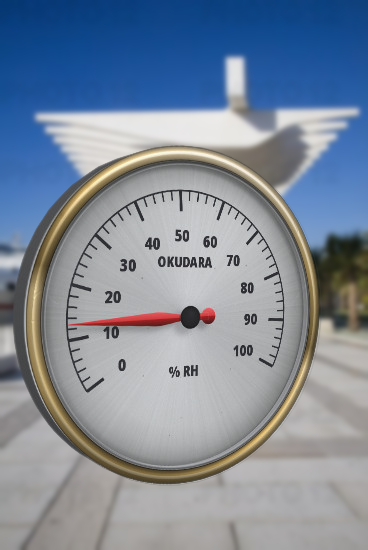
13 %
